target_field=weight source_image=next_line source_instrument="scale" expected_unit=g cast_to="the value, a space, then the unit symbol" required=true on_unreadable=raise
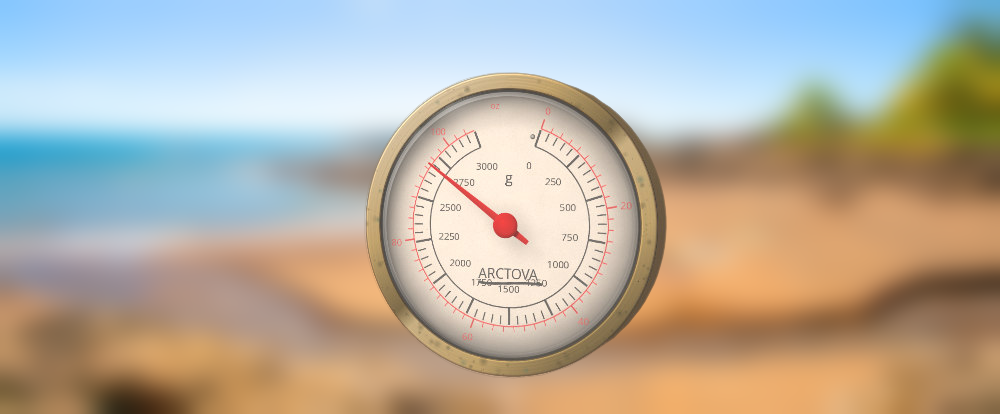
2700 g
